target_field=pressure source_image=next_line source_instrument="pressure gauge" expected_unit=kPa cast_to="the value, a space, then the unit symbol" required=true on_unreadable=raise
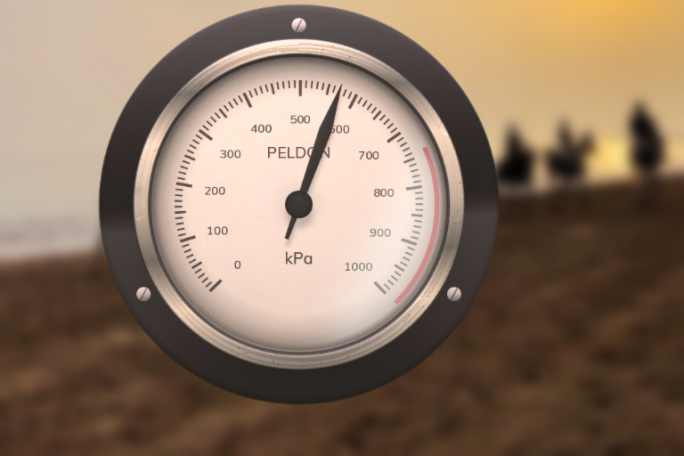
570 kPa
